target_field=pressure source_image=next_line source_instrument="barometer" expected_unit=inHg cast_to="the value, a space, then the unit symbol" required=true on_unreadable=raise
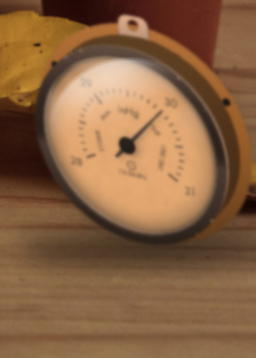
30 inHg
